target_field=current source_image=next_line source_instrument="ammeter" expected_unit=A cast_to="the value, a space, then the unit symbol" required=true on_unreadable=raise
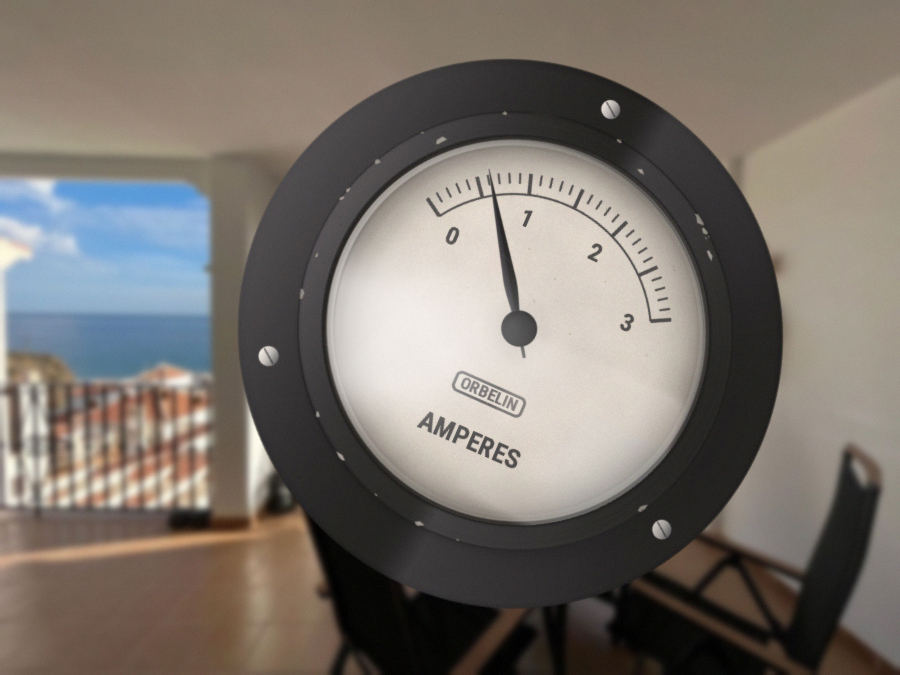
0.6 A
